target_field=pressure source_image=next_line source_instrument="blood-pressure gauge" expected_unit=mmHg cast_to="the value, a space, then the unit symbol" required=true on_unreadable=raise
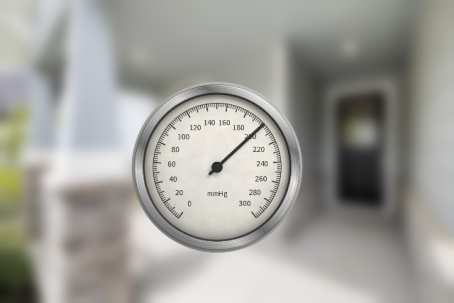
200 mmHg
